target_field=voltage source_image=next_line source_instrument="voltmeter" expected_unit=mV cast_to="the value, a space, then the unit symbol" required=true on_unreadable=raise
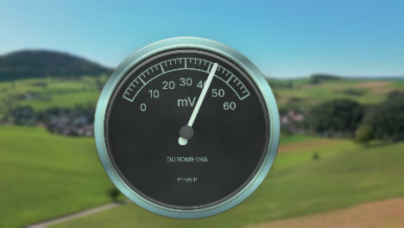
42 mV
